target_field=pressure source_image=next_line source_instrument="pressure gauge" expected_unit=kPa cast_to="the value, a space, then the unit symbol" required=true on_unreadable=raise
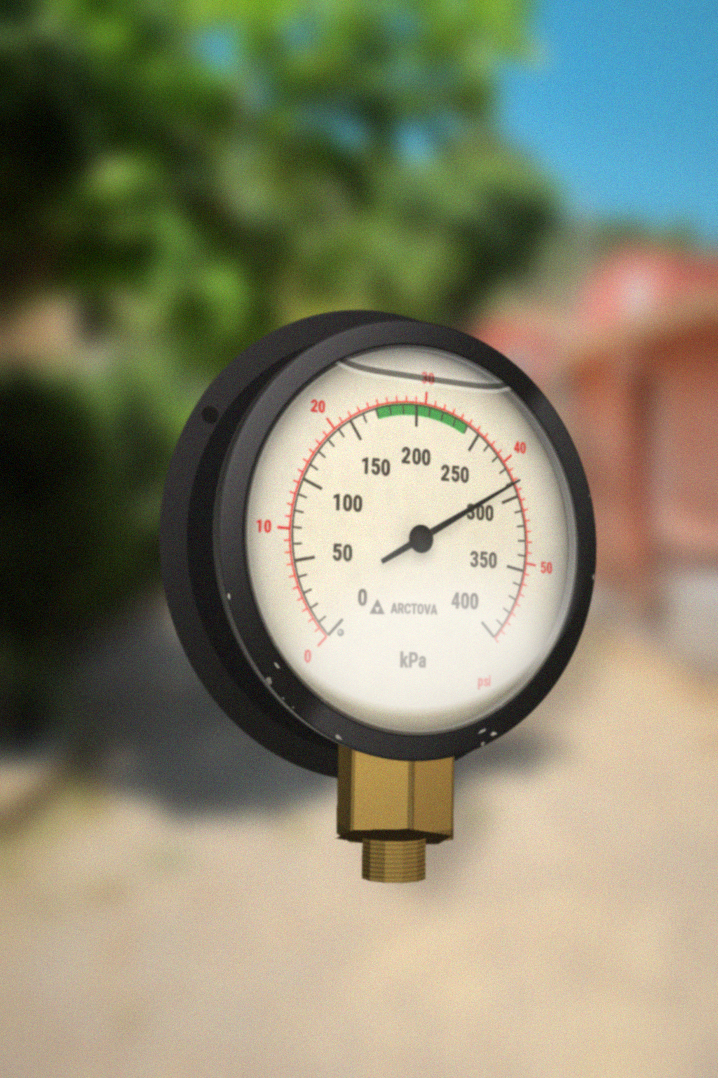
290 kPa
